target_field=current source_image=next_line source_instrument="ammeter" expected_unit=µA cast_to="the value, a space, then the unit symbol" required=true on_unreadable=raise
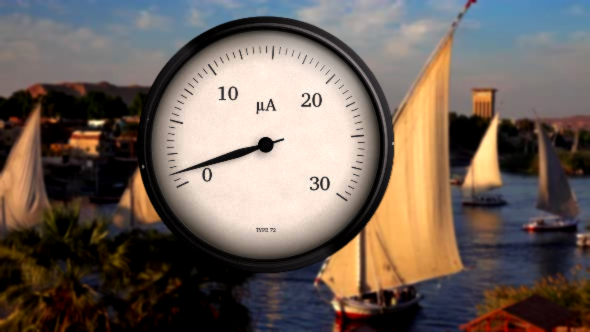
1 µA
